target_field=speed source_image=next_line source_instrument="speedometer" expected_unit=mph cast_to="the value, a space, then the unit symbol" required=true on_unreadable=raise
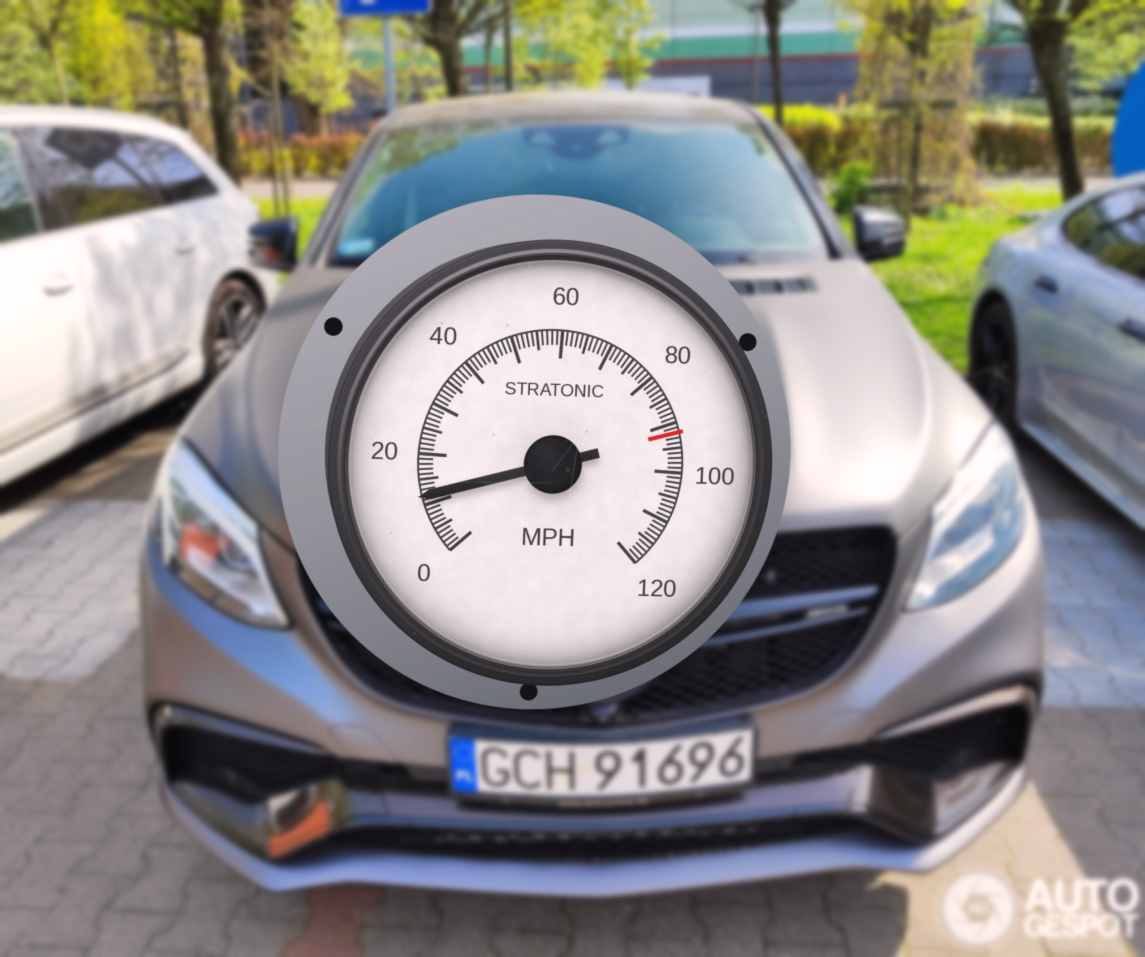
12 mph
